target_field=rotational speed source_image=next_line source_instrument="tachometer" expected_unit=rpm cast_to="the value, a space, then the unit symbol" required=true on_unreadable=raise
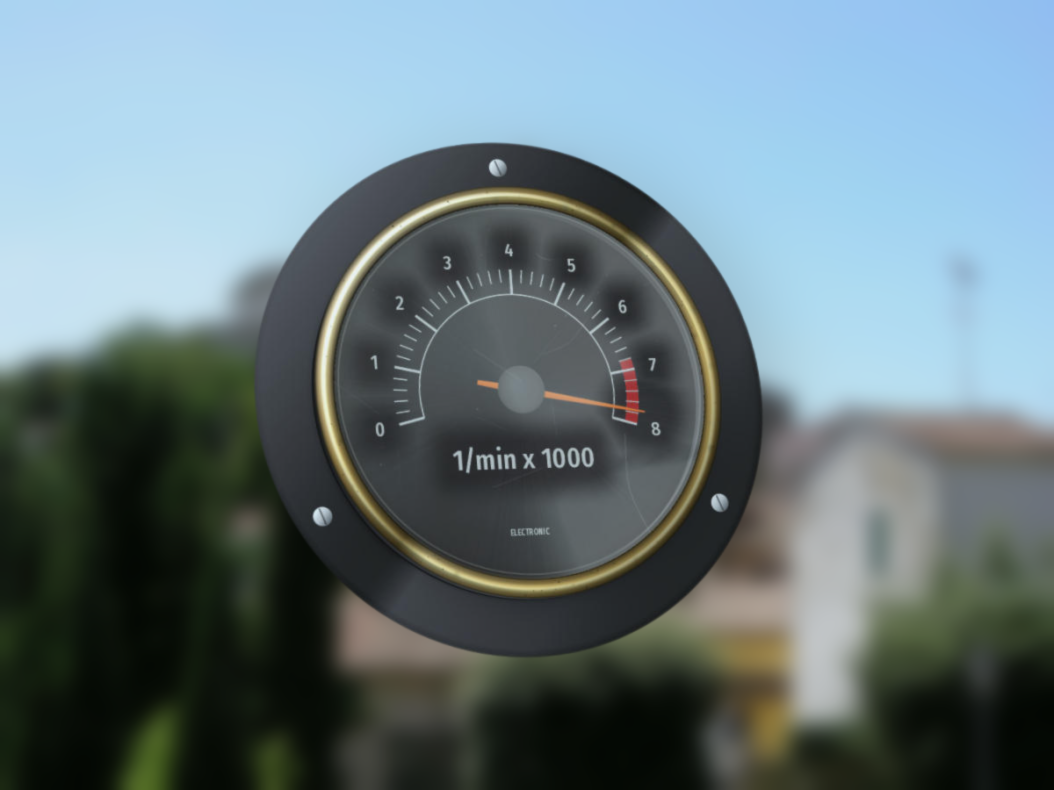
7800 rpm
